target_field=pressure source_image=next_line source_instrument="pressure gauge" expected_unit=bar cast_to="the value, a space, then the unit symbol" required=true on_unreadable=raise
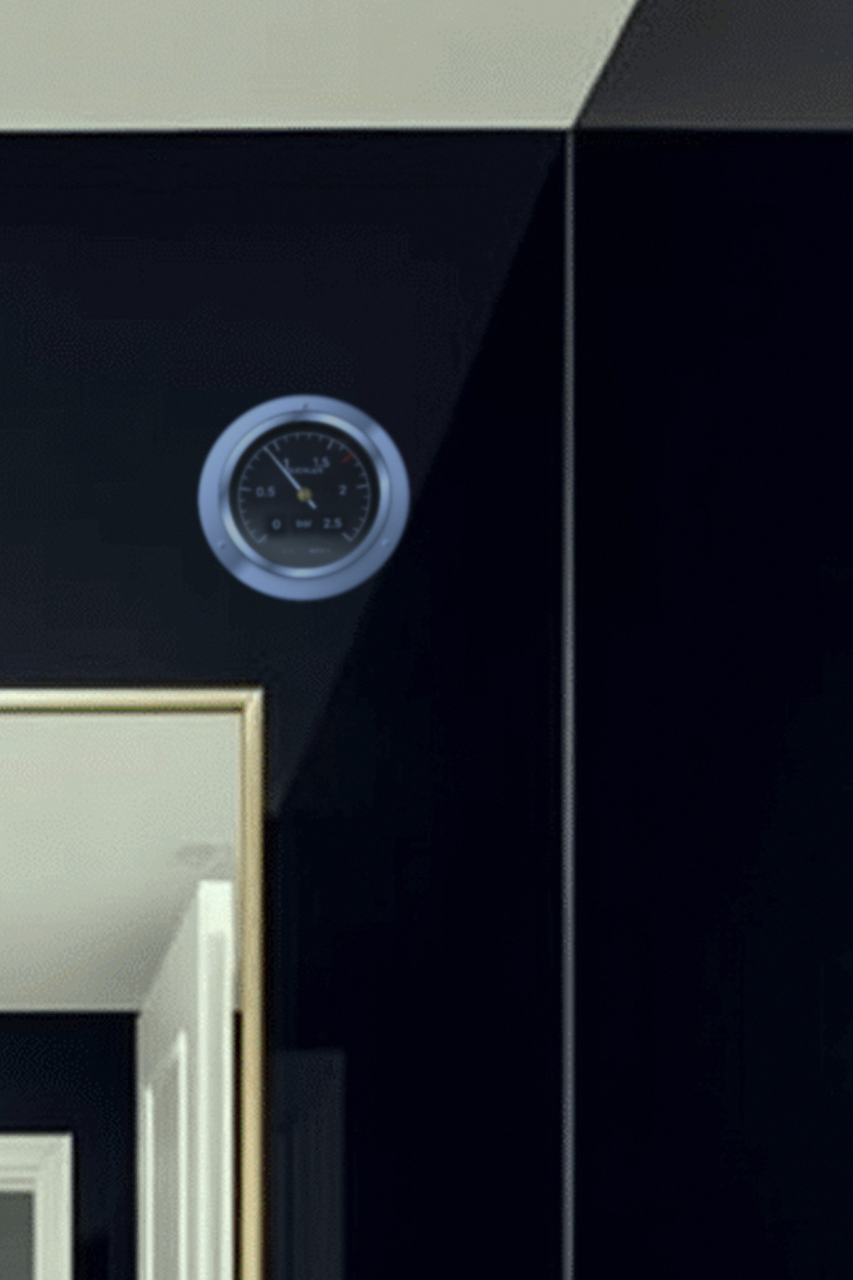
0.9 bar
